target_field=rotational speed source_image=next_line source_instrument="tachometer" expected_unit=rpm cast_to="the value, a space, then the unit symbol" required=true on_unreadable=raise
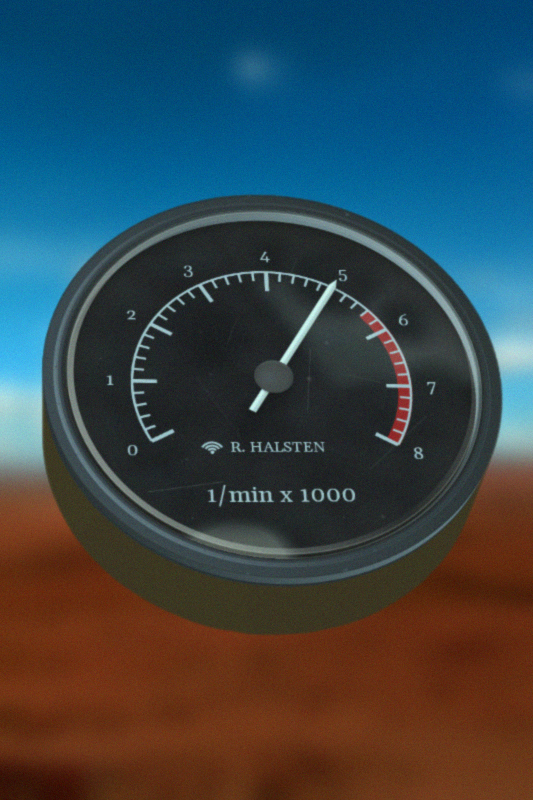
5000 rpm
